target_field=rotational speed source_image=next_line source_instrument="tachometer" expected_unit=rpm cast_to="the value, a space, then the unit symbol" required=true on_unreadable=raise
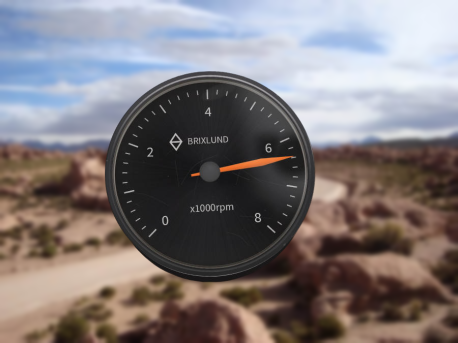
6400 rpm
